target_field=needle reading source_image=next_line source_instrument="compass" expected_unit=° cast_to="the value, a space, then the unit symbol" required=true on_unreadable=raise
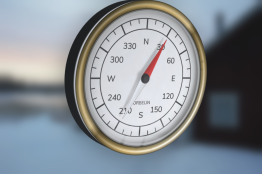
30 °
